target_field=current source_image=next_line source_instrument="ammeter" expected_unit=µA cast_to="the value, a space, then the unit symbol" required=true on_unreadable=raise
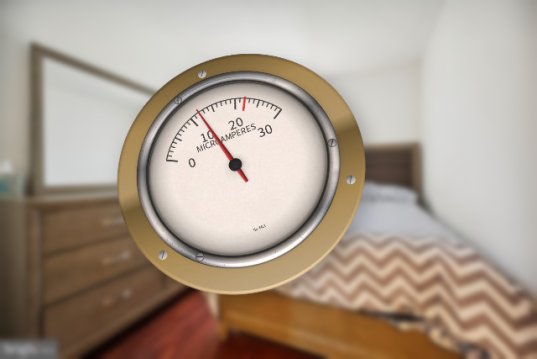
12 µA
